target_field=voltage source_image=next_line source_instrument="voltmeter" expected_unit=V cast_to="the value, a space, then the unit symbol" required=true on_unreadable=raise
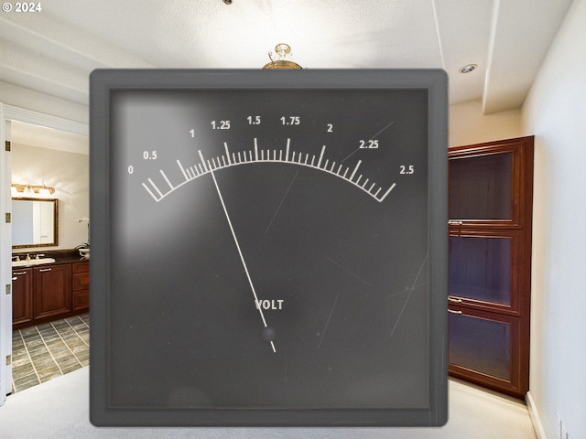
1.05 V
